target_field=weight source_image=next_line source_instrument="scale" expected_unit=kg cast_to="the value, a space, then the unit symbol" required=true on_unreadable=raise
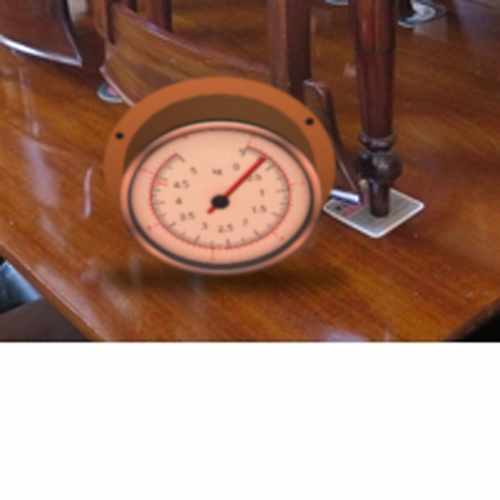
0.25 kg
